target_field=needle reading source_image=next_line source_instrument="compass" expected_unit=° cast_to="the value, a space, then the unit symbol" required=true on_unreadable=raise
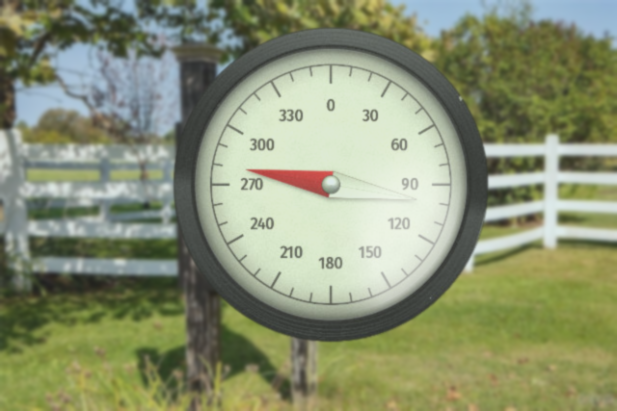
280 °
